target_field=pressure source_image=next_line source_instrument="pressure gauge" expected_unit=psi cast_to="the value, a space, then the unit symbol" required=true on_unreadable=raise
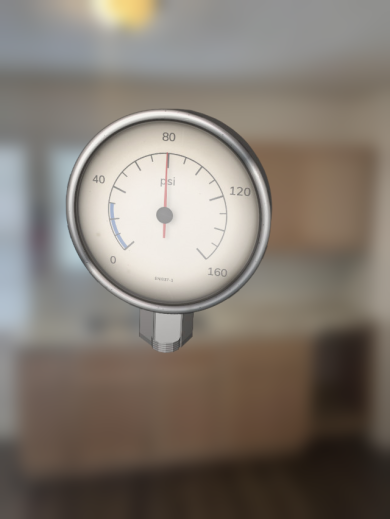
80 psi
